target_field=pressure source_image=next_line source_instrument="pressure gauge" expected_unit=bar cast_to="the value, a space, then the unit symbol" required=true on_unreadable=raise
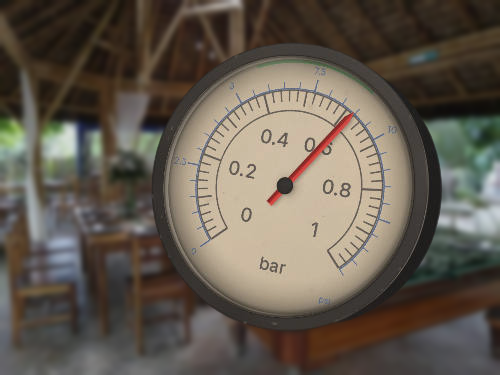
0.62 bar
